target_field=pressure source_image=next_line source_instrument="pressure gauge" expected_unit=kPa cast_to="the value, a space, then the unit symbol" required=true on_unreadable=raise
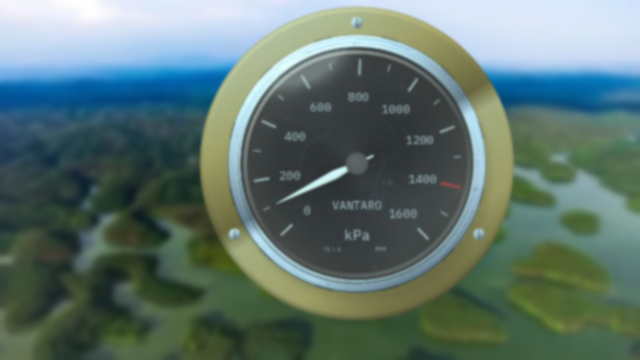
100 kPa
